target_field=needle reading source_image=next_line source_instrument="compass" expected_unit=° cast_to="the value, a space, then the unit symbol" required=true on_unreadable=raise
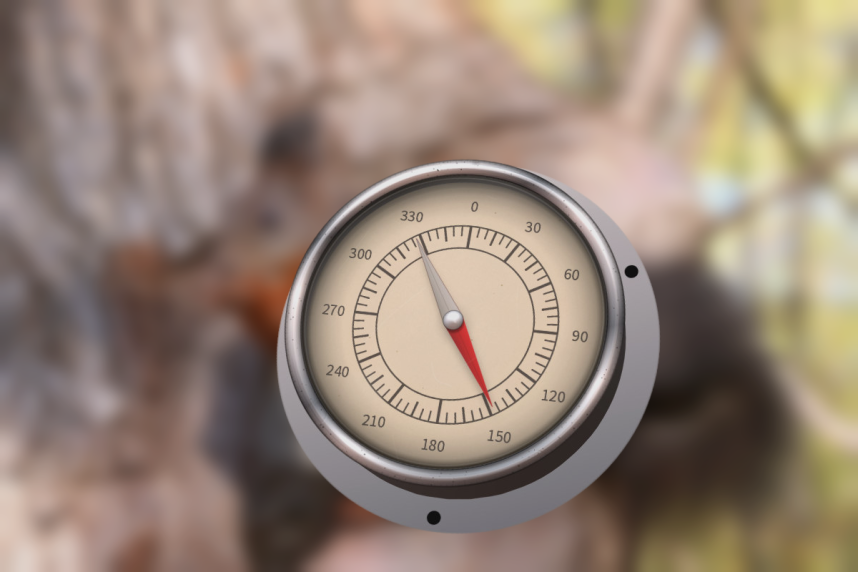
147.5 °
